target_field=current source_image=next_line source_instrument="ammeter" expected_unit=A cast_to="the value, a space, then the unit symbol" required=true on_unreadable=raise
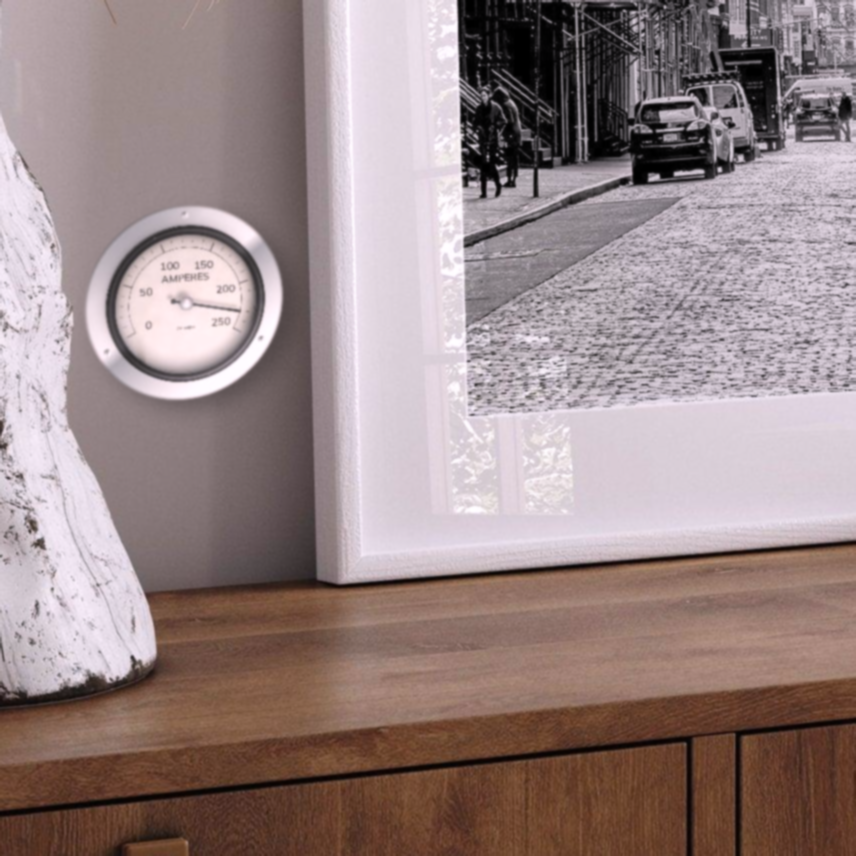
230 A
